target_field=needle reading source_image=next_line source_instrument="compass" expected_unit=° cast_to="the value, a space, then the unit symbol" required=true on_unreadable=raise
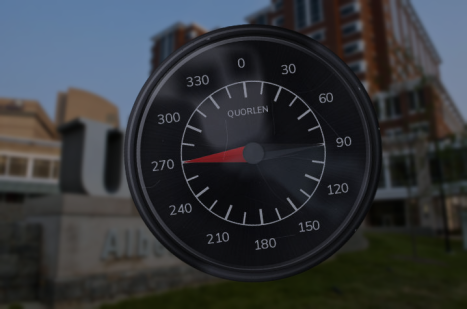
270 °
